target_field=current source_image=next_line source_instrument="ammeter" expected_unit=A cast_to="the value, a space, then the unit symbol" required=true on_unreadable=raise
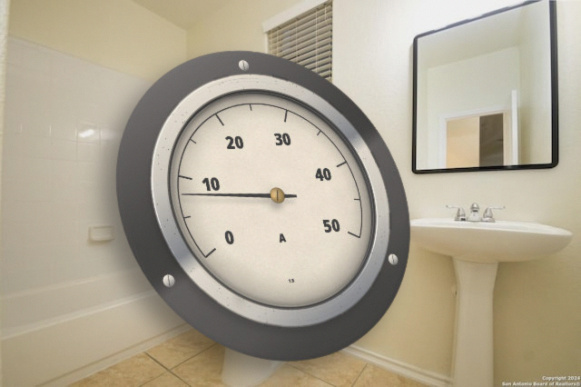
7.5 A
